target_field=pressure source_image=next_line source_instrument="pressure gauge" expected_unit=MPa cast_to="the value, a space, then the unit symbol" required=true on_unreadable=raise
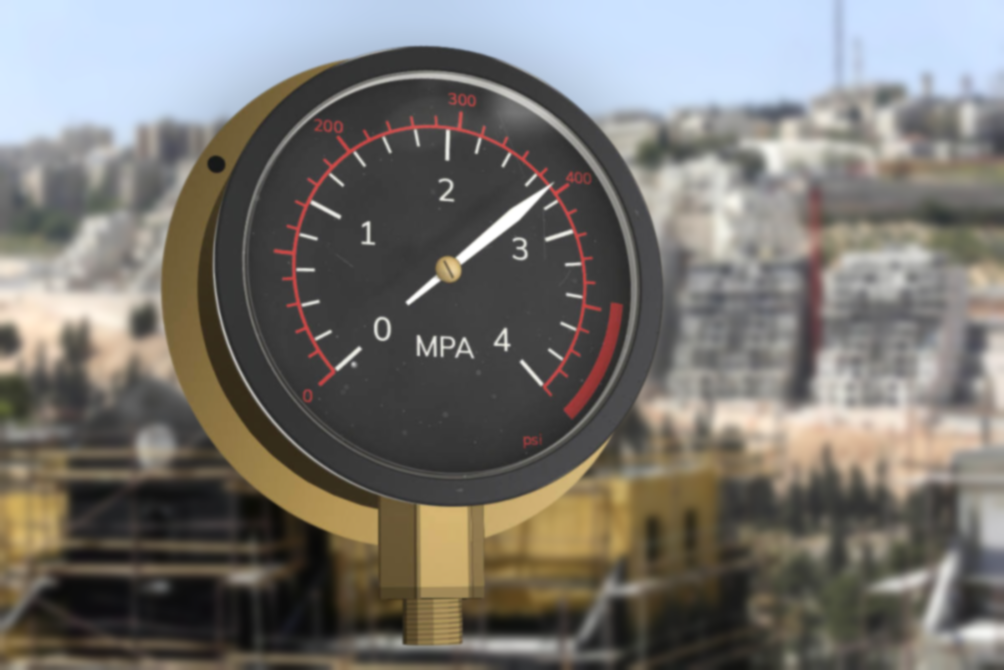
2.7 MPa
